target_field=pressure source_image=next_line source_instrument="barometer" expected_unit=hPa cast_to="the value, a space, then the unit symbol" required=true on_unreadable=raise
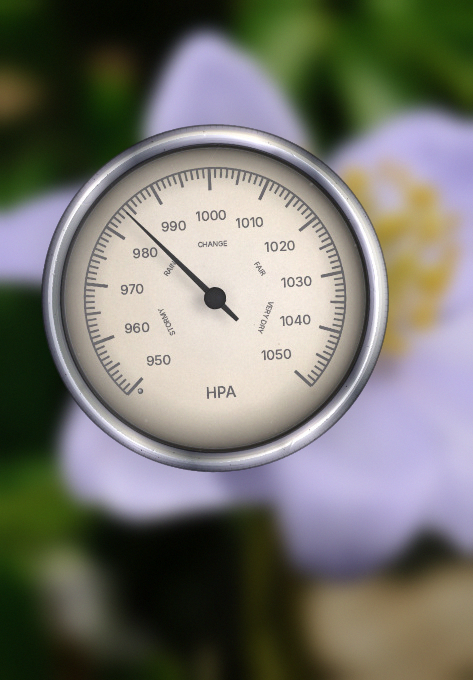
984 hPa
